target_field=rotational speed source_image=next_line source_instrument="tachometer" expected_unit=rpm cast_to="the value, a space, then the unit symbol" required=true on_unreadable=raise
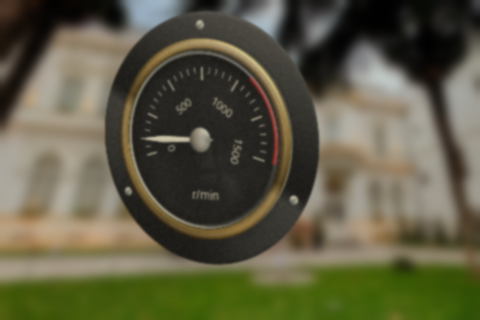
100 rpm
